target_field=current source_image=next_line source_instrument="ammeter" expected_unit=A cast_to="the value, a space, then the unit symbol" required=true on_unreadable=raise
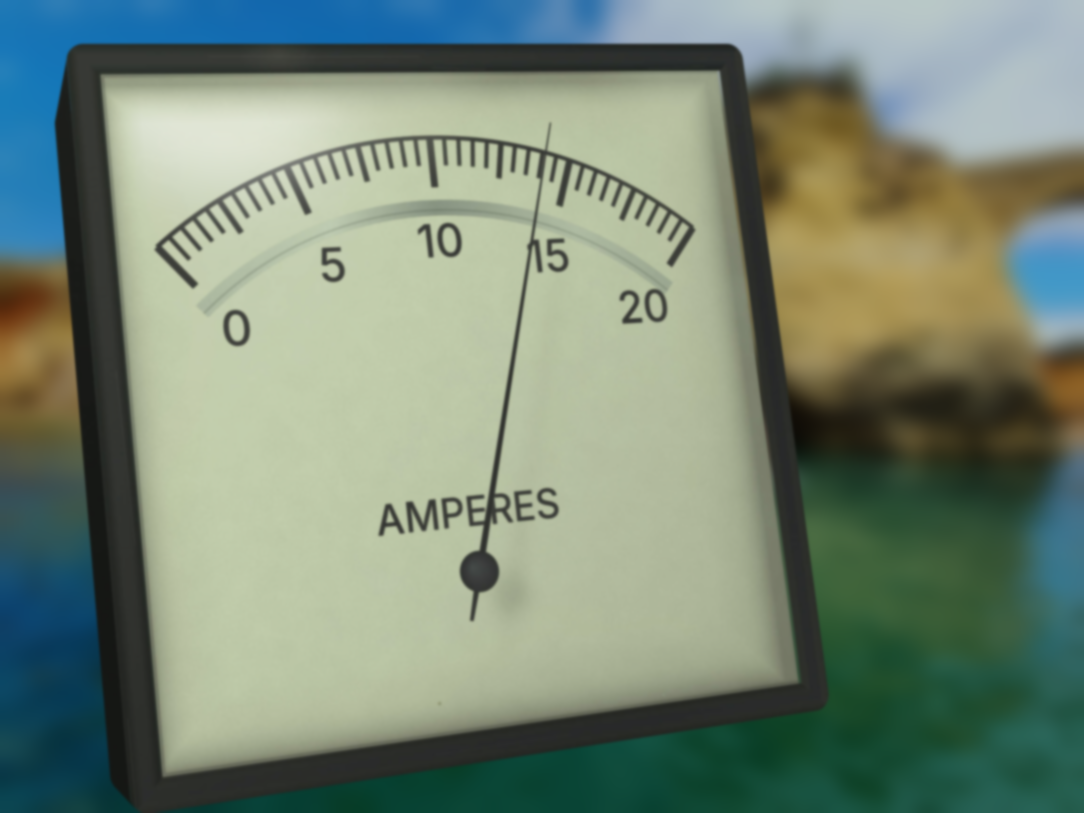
14 A
